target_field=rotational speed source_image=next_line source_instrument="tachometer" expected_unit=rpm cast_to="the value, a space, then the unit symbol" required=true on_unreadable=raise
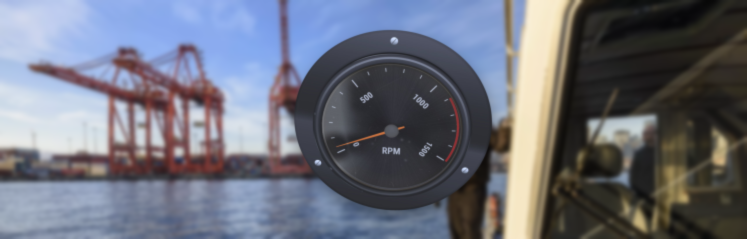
50 rpm
